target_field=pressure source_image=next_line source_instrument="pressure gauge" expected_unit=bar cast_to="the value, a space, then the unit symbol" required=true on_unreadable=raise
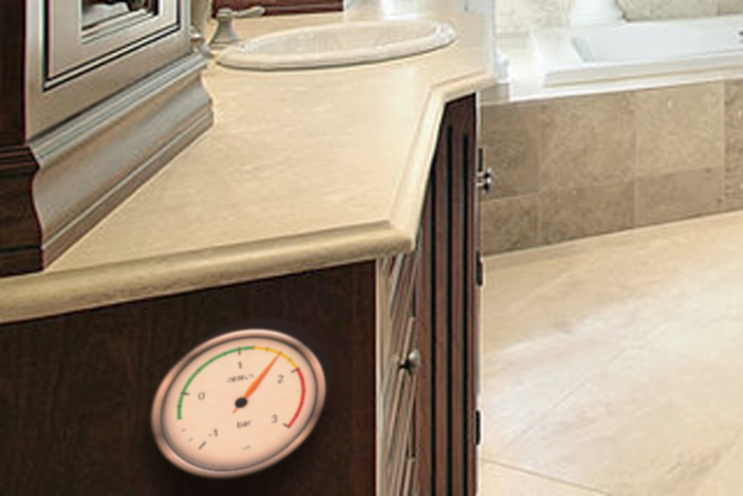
1.6 bar
